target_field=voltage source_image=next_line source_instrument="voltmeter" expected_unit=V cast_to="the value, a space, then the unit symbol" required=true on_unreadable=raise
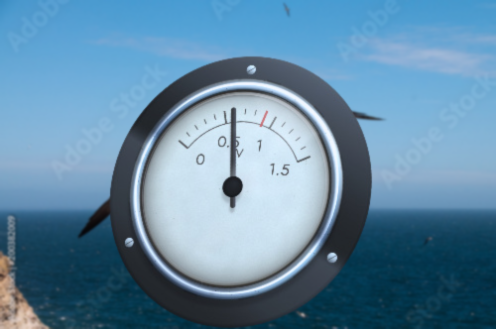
0.6 V
